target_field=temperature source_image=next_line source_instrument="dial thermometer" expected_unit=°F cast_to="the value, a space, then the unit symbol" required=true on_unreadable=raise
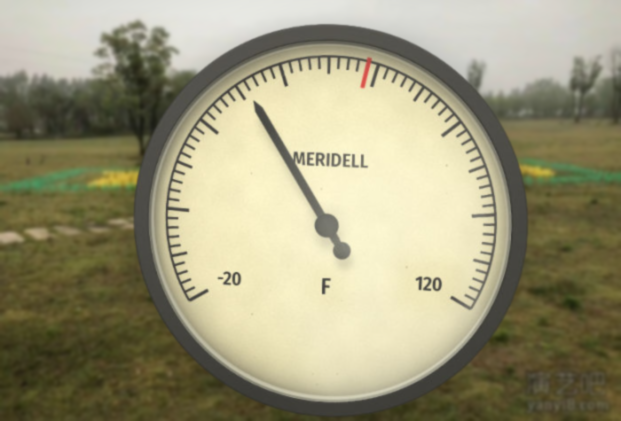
32 °F
